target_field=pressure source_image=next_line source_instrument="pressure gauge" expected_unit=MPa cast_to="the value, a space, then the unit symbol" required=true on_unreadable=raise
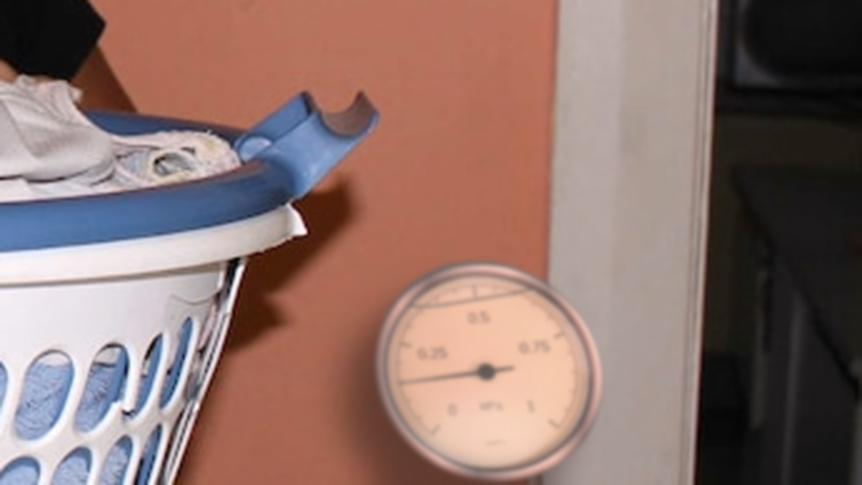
0.15 MPa
